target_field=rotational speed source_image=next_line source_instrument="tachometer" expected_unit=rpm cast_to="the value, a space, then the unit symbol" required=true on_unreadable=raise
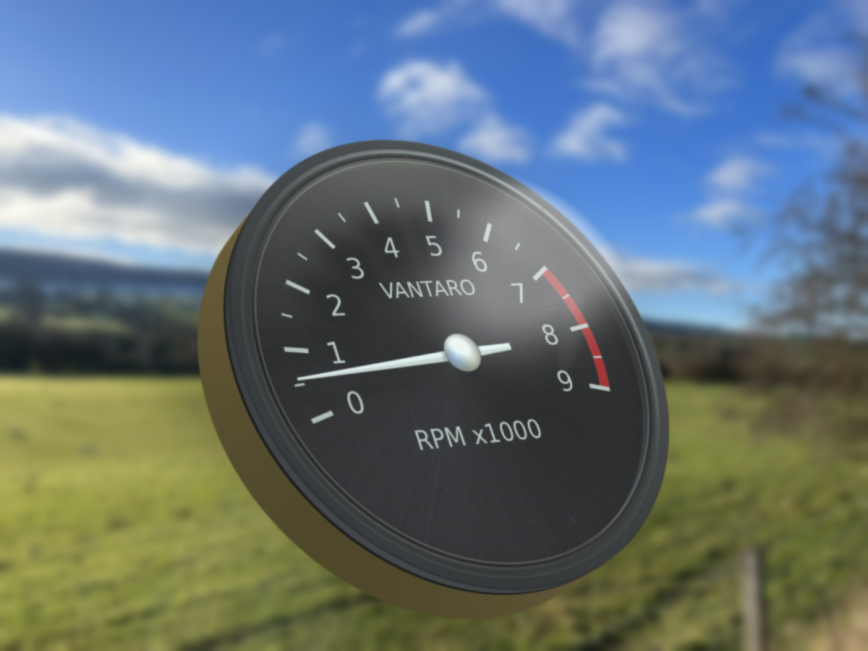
500 rpm
